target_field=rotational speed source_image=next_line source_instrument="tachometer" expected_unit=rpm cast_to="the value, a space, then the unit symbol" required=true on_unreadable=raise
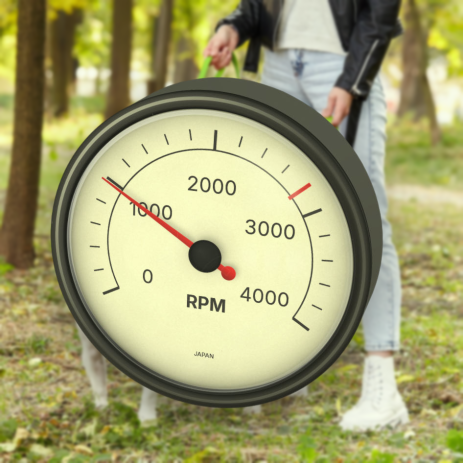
1000 rpm
